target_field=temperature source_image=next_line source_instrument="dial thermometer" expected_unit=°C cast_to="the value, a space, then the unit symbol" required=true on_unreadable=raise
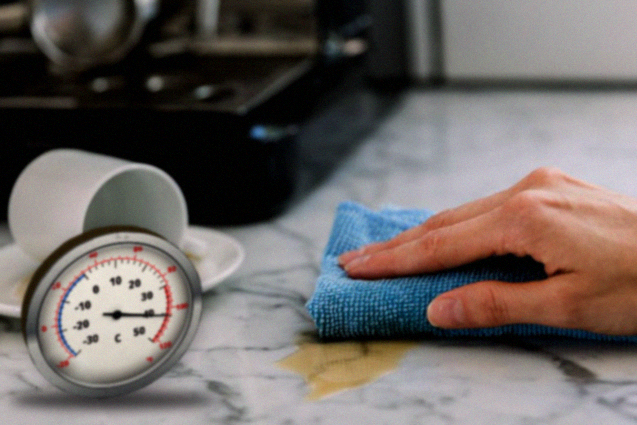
40 °C
